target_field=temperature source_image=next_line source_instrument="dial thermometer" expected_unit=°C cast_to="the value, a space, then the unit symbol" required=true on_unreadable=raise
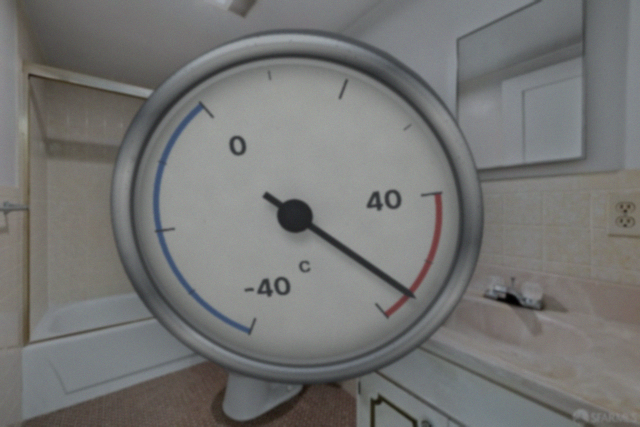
55 °C
